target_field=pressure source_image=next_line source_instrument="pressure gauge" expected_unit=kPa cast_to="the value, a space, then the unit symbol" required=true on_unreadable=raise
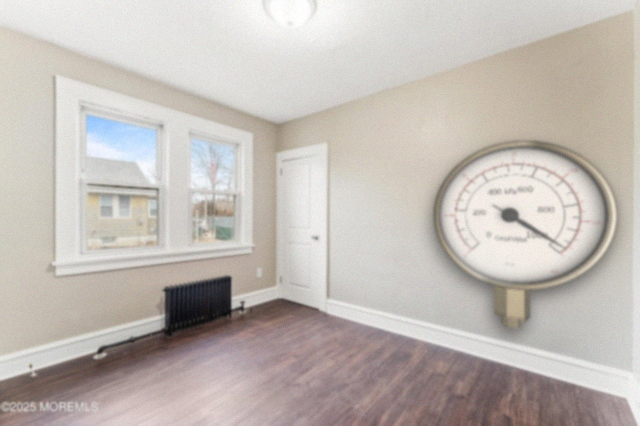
975 kPa
